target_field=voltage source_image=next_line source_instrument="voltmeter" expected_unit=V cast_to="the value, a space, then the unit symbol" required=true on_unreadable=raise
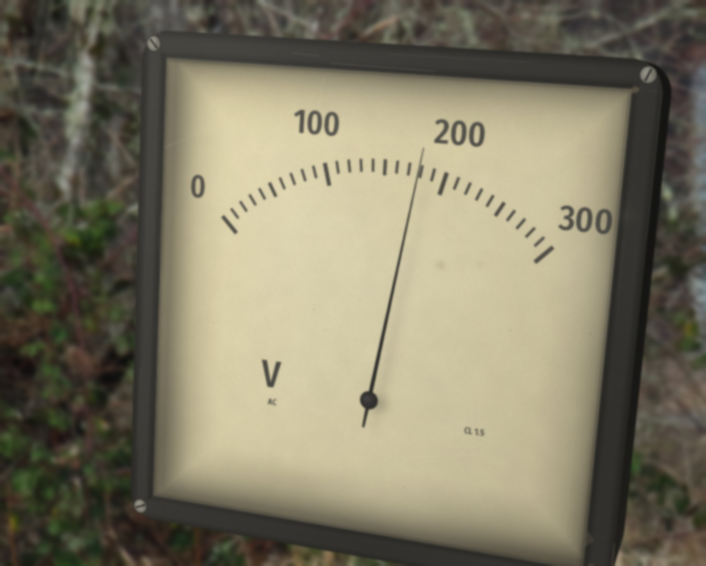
180 V
